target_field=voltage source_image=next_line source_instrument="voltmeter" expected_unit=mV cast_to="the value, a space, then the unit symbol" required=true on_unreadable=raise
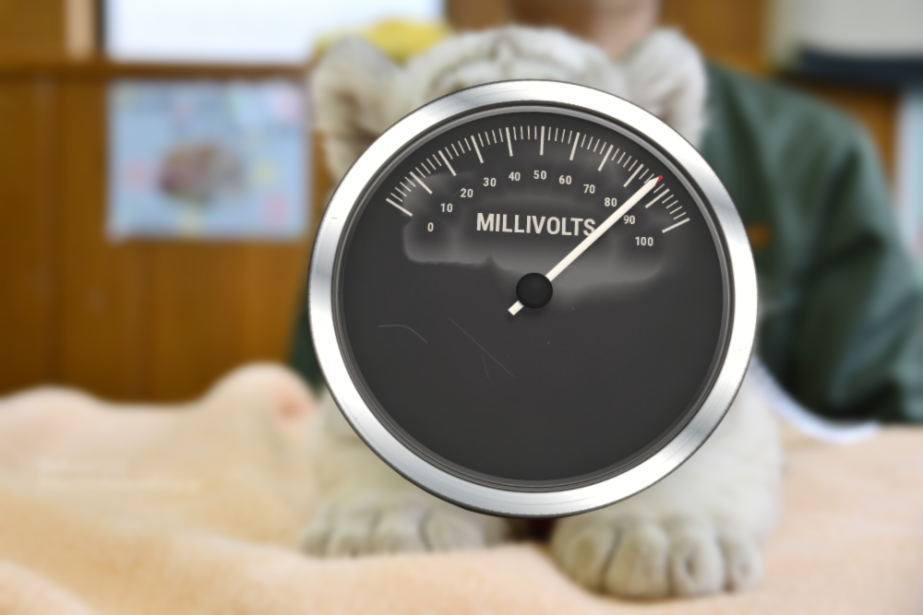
86 mV
